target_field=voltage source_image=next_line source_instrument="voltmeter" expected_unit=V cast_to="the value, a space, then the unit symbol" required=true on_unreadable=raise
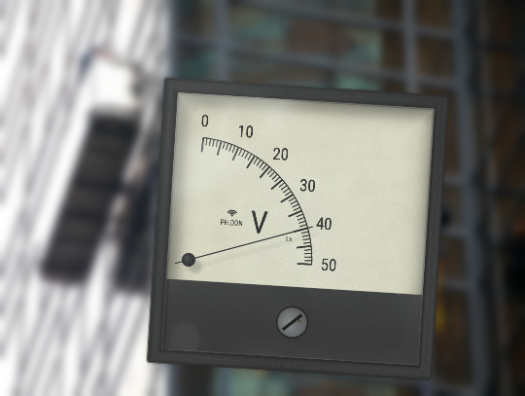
40 V
